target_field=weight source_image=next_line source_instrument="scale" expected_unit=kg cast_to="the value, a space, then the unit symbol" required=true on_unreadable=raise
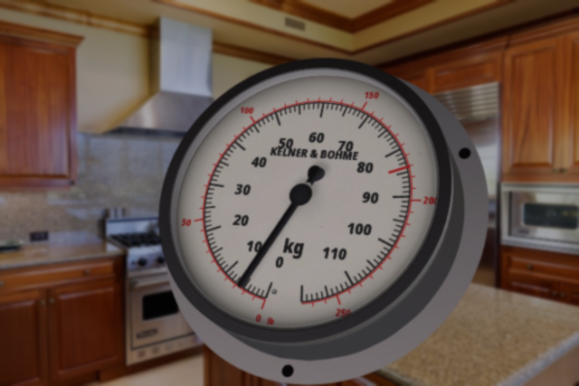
5 kg
